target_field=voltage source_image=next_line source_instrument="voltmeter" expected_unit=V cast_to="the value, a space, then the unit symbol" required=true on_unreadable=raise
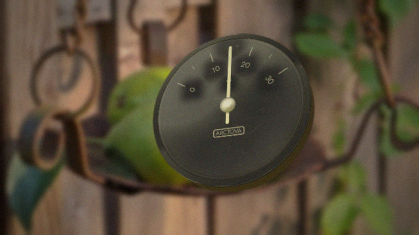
15 V
